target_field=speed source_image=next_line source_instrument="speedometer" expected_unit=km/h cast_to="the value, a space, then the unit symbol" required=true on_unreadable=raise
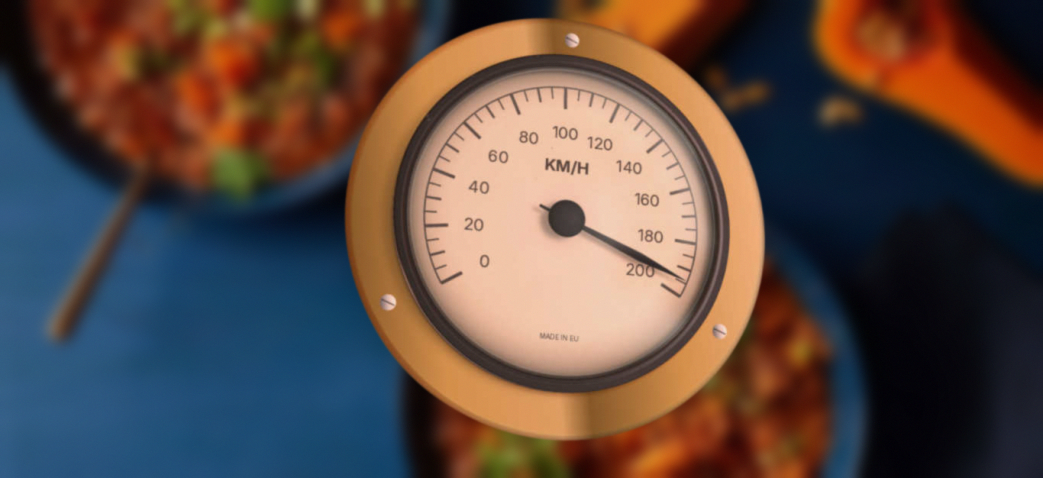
195 km/h
